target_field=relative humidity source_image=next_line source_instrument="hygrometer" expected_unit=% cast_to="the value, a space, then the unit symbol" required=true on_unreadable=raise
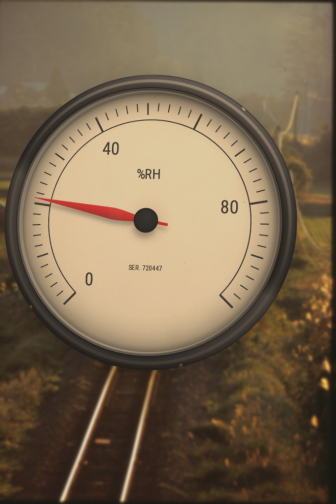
21 %
